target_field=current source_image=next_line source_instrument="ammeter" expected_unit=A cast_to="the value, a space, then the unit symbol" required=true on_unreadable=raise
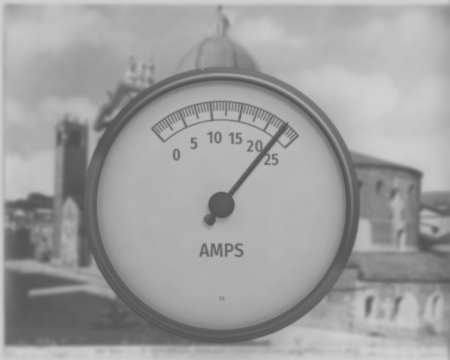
22.5 A
